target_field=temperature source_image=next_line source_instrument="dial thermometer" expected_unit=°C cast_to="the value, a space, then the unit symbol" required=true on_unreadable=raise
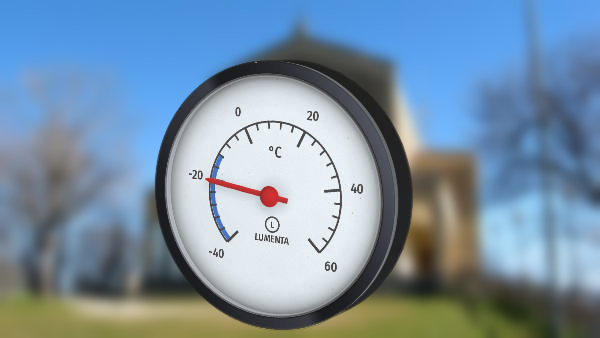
-20 °C
